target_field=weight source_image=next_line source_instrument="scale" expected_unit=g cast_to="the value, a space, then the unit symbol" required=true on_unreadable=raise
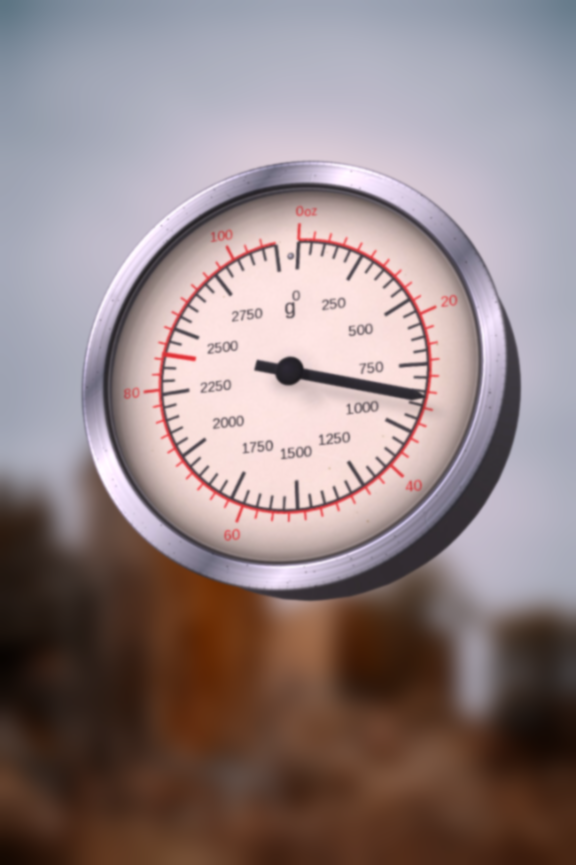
875 g
